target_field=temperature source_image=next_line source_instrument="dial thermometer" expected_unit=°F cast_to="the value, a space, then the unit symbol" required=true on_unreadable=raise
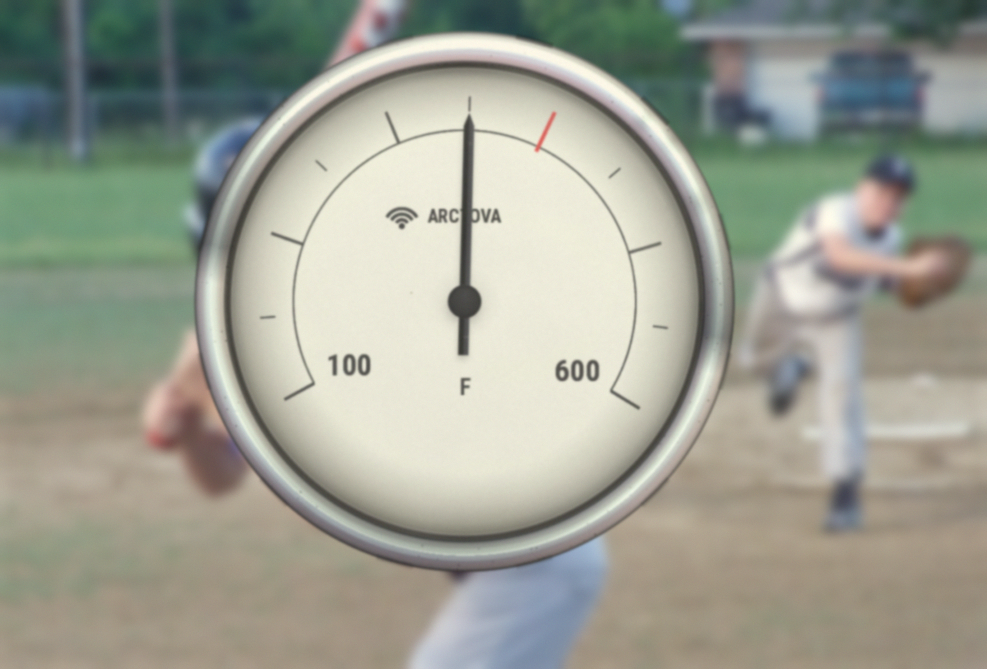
350 °F
